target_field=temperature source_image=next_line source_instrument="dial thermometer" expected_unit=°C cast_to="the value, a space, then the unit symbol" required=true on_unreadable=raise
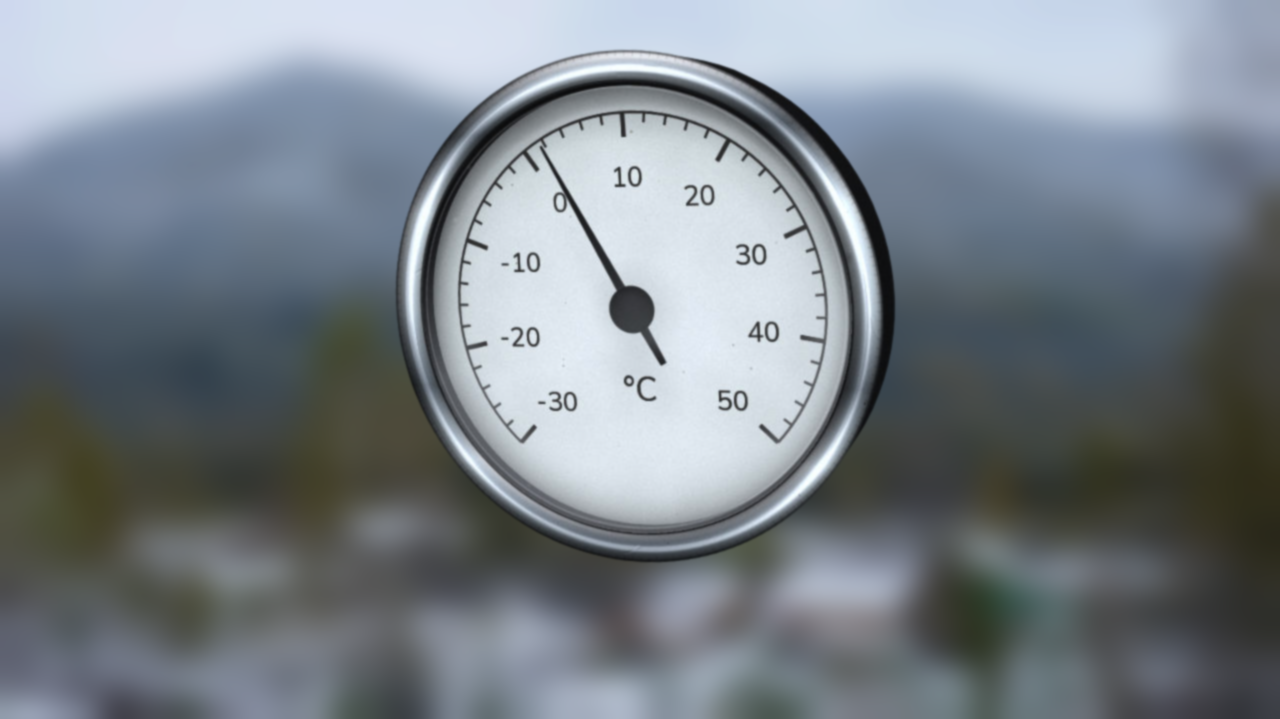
2 °C
